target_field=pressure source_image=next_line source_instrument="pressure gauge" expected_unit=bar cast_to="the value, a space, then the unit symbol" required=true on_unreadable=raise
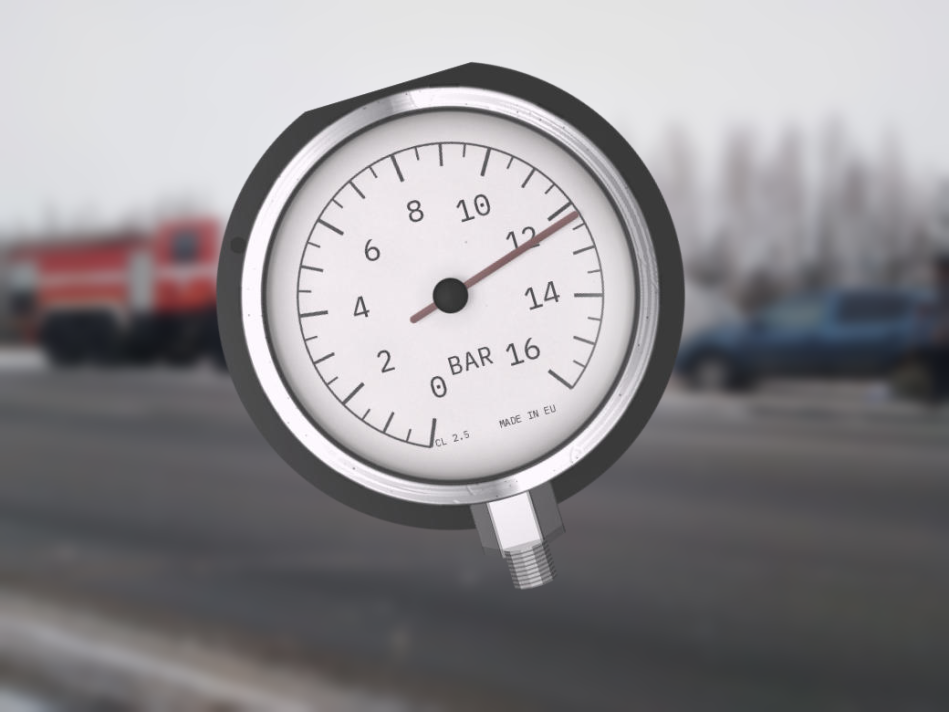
12.25 bar
